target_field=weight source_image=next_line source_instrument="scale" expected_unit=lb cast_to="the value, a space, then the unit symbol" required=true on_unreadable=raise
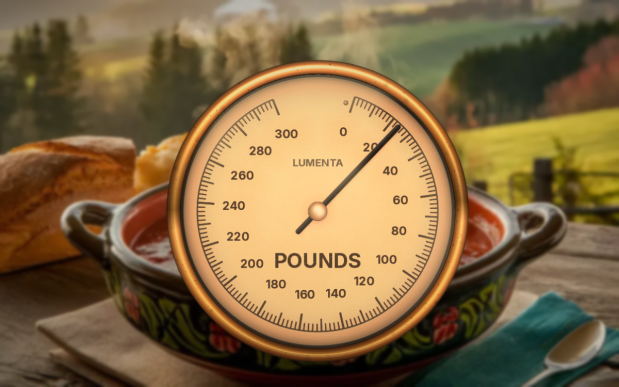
24 lb
